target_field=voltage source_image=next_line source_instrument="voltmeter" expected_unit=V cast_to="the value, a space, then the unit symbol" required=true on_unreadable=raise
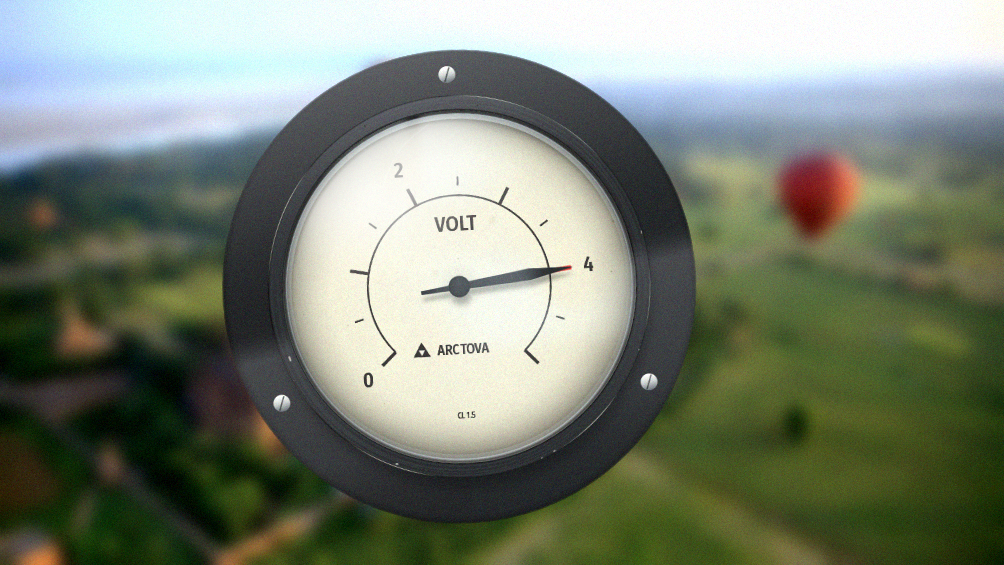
4 V
